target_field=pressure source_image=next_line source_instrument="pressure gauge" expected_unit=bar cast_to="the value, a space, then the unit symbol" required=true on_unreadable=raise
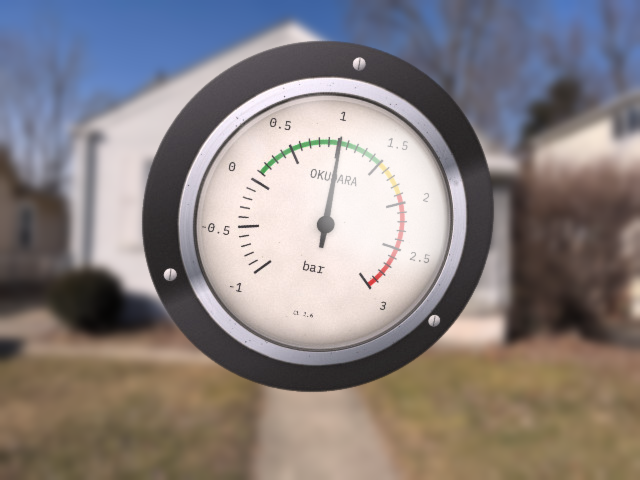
1 bar
